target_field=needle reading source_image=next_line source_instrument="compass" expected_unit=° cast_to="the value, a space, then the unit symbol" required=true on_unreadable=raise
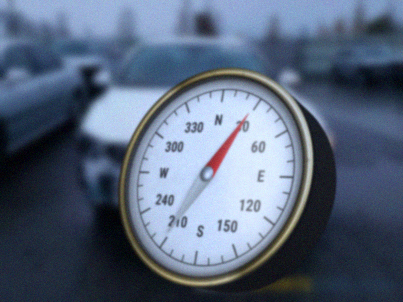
30 °
